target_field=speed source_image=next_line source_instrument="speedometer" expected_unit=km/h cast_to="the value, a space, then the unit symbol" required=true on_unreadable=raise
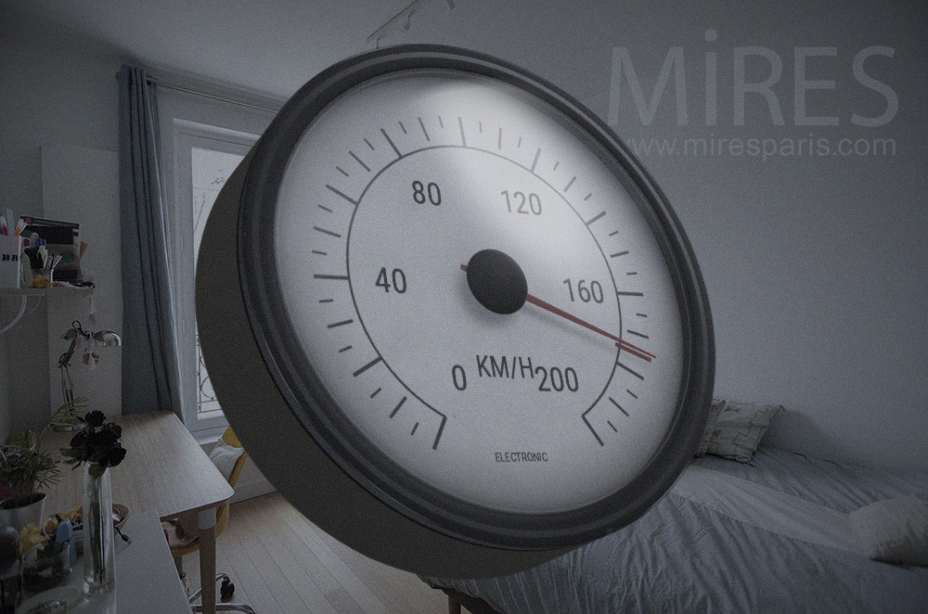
175 km/h
